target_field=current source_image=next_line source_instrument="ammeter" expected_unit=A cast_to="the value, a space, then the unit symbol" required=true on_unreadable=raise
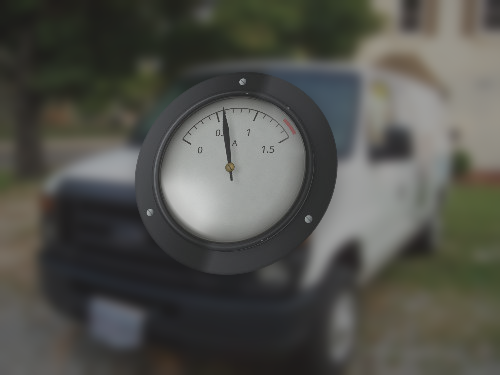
0.6 A
